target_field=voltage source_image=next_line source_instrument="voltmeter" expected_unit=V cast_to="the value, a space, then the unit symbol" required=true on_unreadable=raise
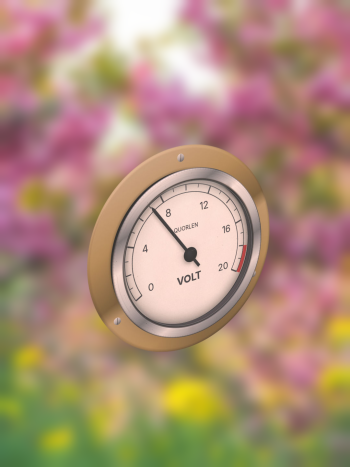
7 V
